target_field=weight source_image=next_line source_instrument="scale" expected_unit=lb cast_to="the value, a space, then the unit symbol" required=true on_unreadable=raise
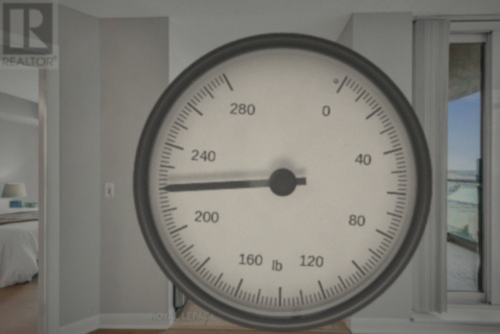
220 lb
